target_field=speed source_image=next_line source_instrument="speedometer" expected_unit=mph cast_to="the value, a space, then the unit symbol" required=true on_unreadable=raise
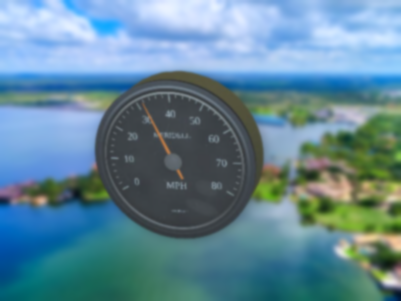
32 mph
